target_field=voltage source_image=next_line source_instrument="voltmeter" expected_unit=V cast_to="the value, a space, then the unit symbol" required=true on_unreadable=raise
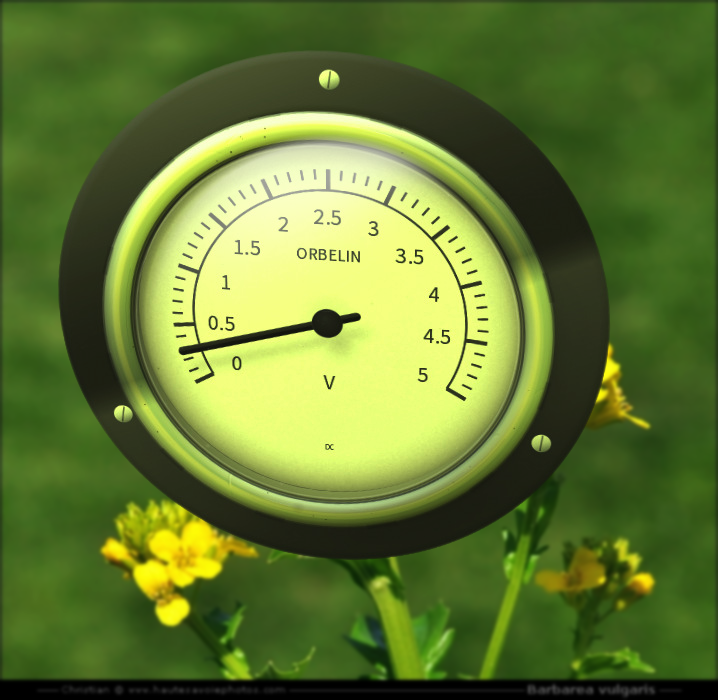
0.3 V
